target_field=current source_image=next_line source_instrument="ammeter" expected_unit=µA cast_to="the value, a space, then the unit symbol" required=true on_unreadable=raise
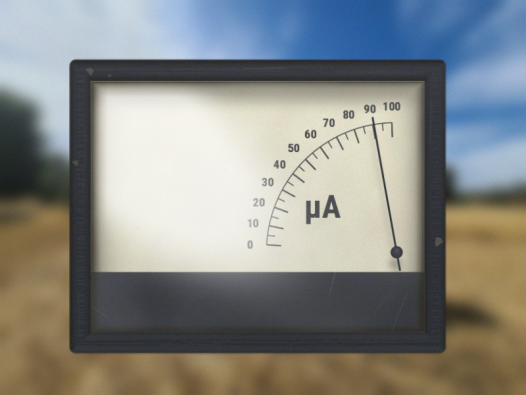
90 µA
